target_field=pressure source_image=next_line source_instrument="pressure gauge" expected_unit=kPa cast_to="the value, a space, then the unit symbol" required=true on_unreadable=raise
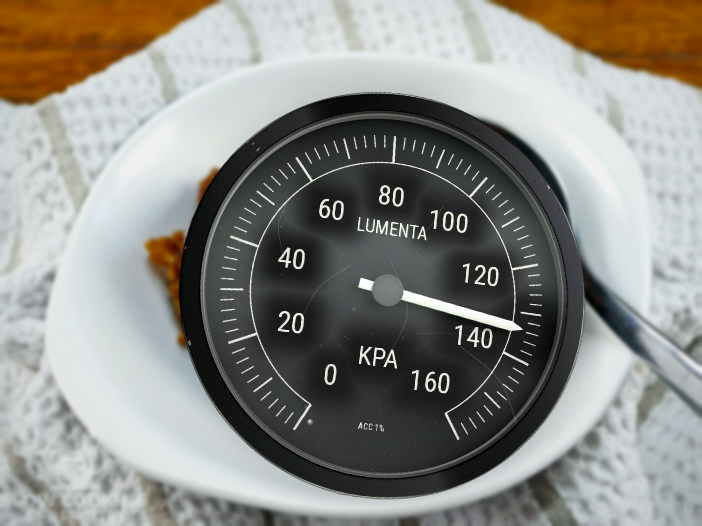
134 kPa
